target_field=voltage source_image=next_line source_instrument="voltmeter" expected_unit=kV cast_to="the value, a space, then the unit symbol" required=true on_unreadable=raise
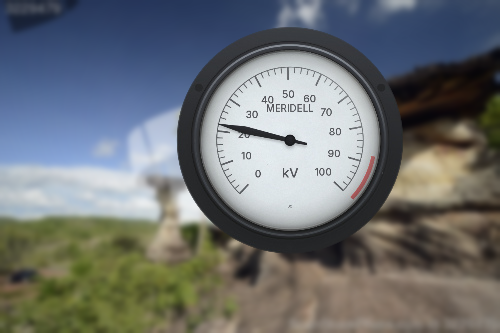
22 kV
